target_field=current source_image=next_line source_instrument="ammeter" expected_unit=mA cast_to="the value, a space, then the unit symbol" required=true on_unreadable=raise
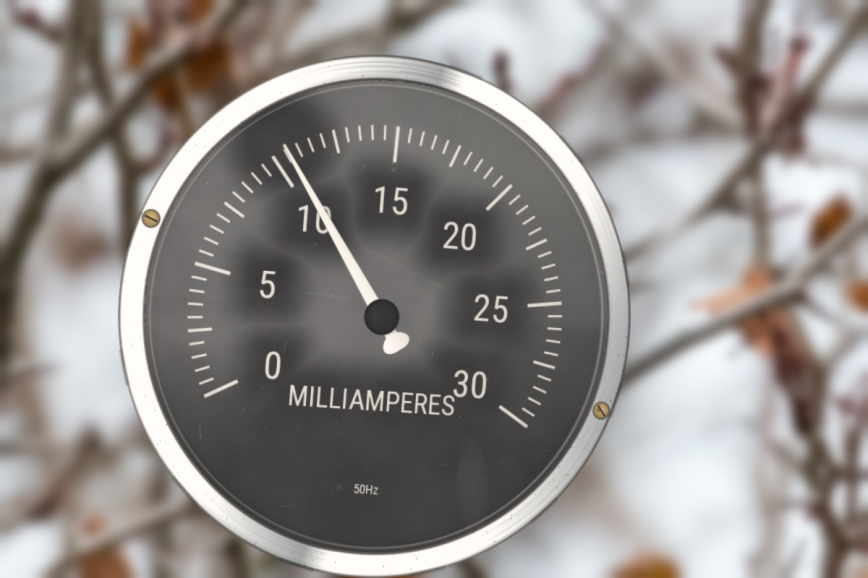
10.5 mA
